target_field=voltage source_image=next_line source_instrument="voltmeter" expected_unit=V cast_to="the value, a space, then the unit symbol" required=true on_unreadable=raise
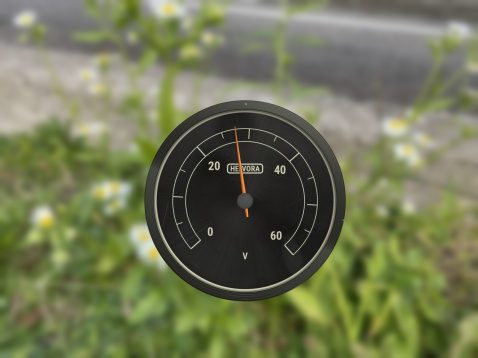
27.5 V
